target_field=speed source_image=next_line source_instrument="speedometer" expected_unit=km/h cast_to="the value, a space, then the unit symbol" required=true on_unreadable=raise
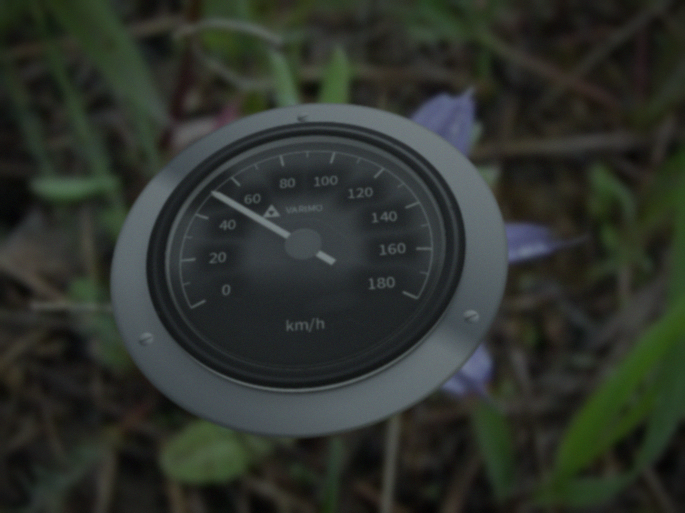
50 km/h
